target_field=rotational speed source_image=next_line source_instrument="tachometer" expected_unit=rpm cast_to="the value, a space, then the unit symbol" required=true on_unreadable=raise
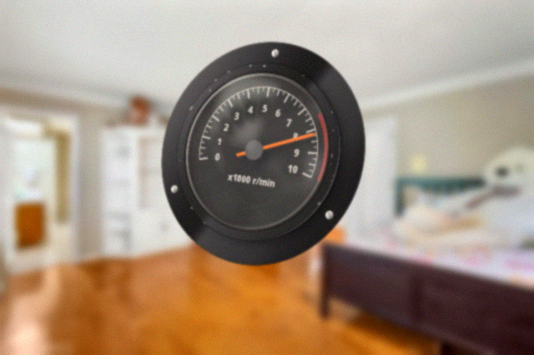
8250 rpm
